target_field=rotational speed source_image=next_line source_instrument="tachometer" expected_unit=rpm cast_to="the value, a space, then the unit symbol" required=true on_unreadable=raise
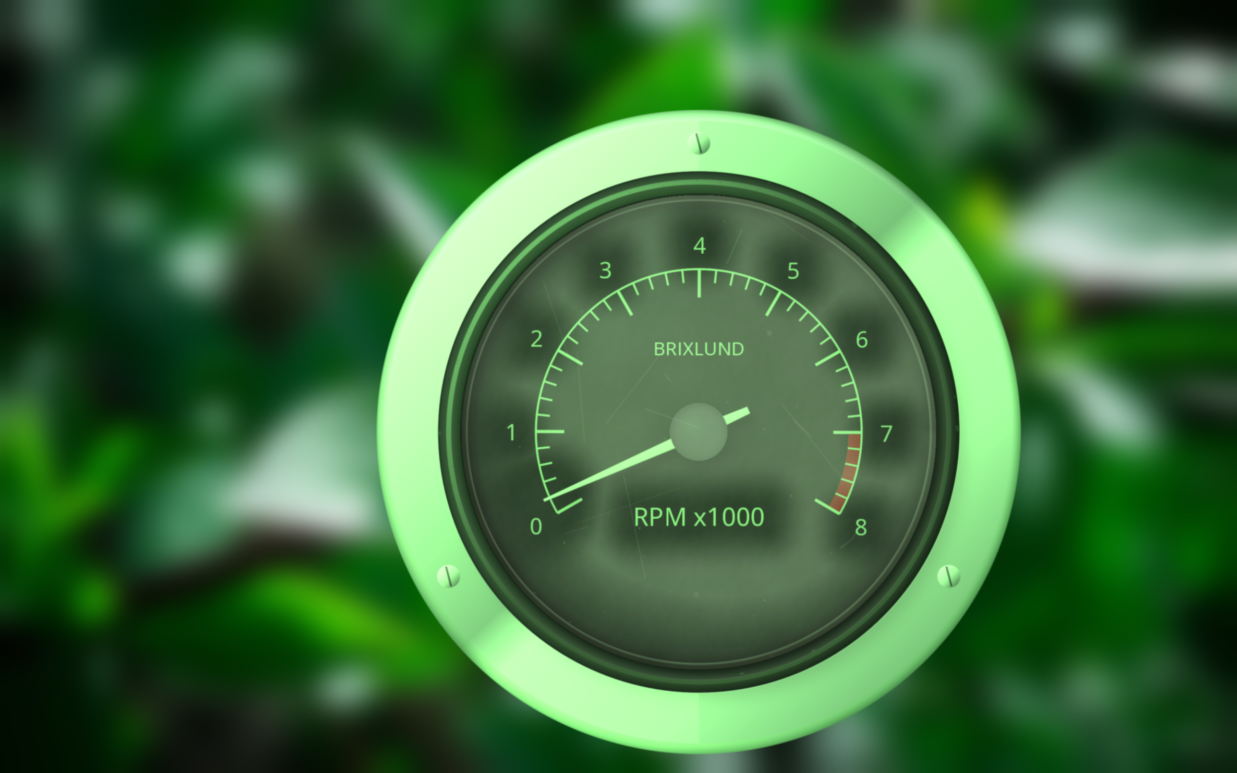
200 rpm
